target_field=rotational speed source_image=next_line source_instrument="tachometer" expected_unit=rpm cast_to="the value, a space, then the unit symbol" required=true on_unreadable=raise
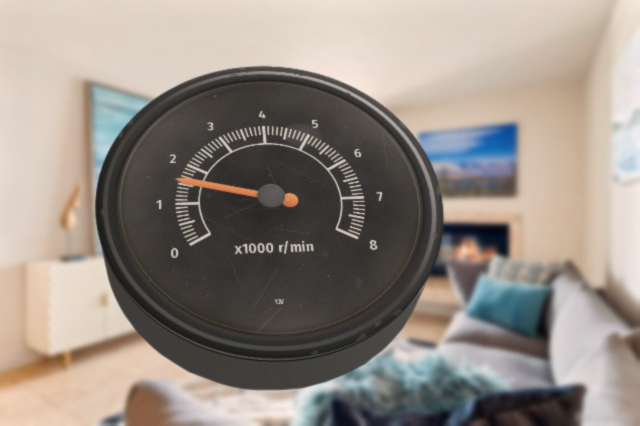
1500 rpm
